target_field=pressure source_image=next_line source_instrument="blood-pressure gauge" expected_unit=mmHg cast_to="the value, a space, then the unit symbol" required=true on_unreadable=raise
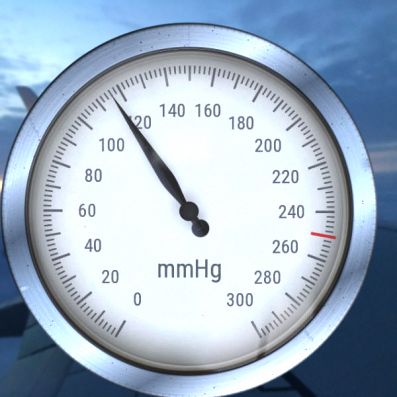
116 mmHg
